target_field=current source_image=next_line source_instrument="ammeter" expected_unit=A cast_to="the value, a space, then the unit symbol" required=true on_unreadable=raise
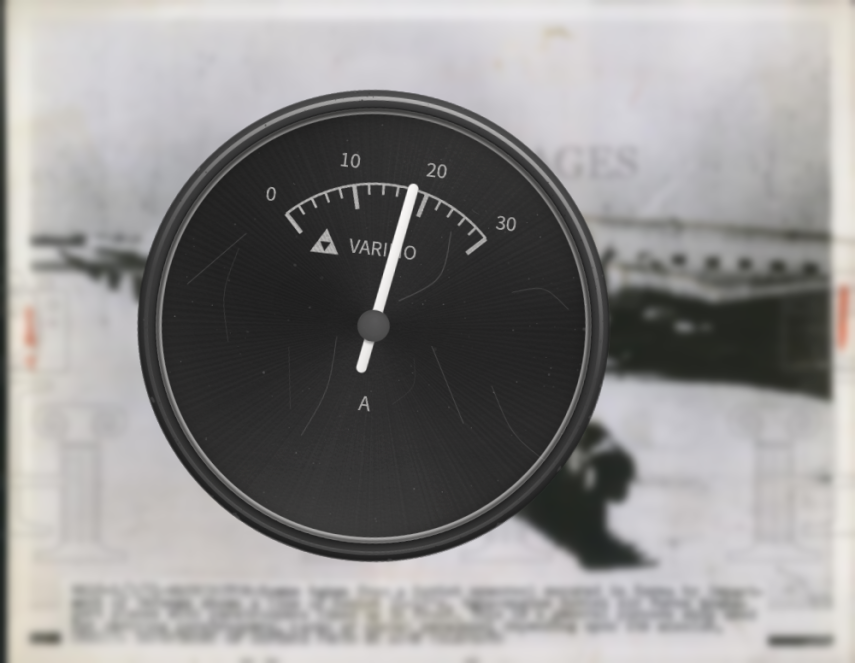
18 A
